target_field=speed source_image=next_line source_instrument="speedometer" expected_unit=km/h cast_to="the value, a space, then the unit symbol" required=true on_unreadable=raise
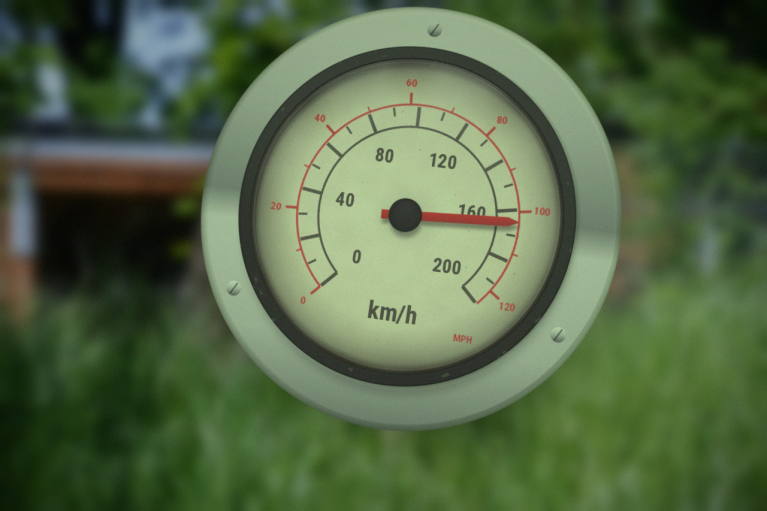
165 km/h
